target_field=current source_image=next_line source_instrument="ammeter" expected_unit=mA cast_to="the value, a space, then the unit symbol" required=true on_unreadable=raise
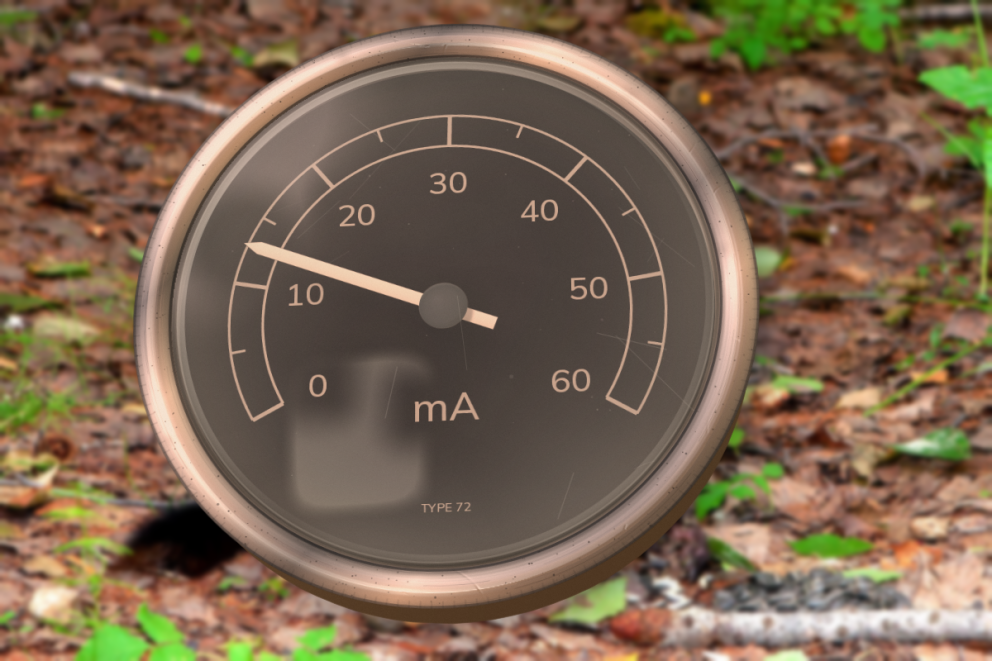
12.5 mA
